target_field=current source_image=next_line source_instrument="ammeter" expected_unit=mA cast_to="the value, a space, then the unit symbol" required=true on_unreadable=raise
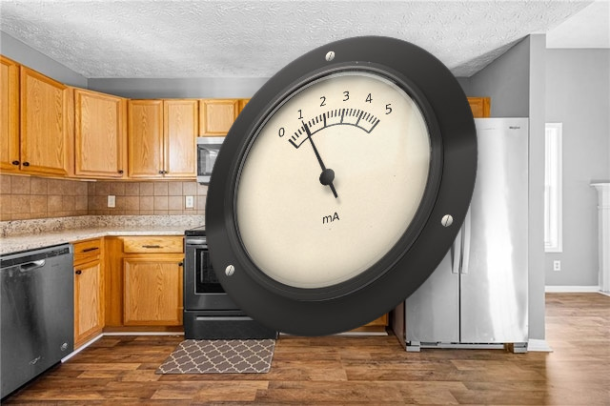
1 mA
